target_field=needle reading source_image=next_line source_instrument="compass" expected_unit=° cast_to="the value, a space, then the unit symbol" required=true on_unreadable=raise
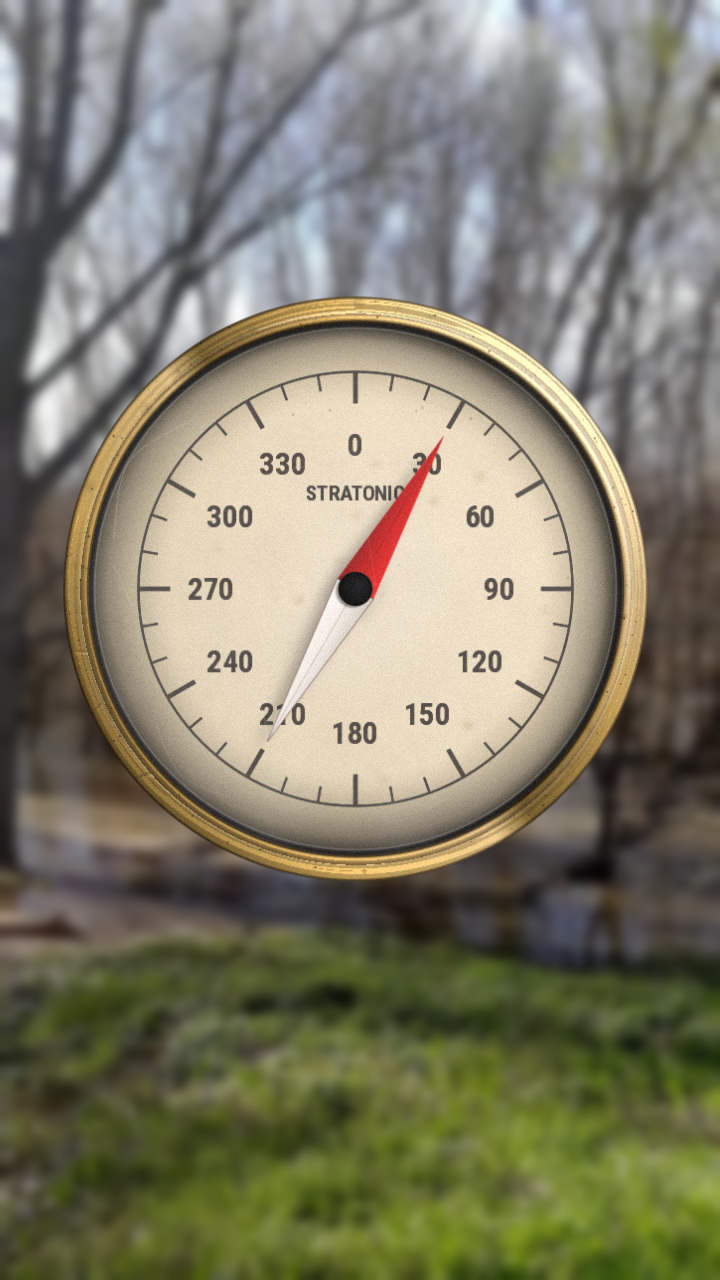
30 °
